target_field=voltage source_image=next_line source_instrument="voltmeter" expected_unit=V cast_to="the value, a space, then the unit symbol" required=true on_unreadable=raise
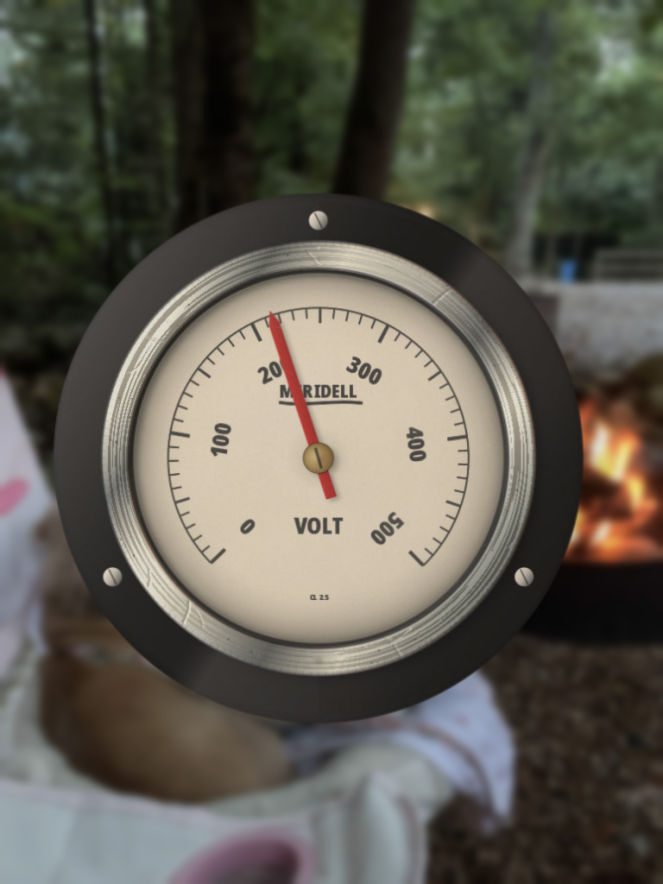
215 V
